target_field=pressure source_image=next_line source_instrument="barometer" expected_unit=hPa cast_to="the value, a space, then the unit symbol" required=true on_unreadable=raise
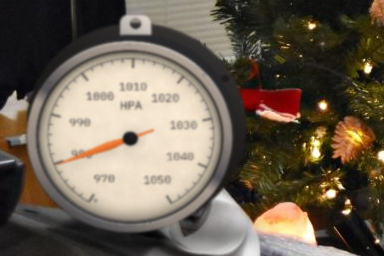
980 hPa
